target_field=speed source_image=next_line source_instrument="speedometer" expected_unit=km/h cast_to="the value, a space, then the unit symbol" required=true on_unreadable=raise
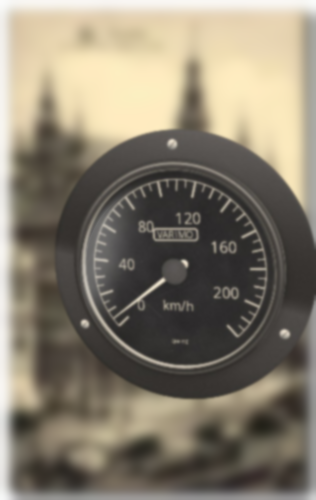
5 km/h
